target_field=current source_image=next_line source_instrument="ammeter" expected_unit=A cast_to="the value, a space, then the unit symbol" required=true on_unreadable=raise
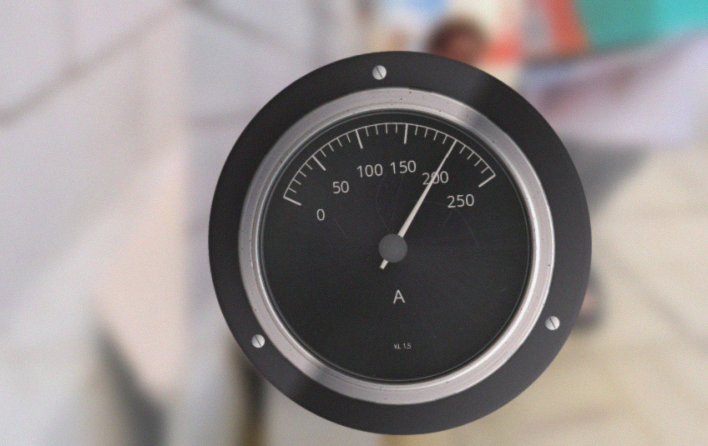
200 A
